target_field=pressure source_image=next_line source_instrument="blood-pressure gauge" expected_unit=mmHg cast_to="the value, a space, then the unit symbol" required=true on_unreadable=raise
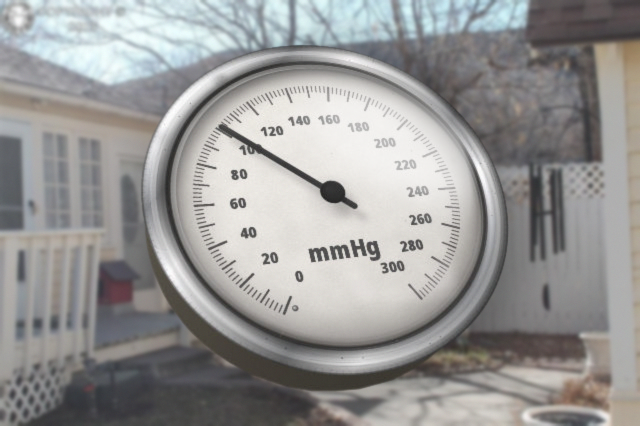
100 mmHg
